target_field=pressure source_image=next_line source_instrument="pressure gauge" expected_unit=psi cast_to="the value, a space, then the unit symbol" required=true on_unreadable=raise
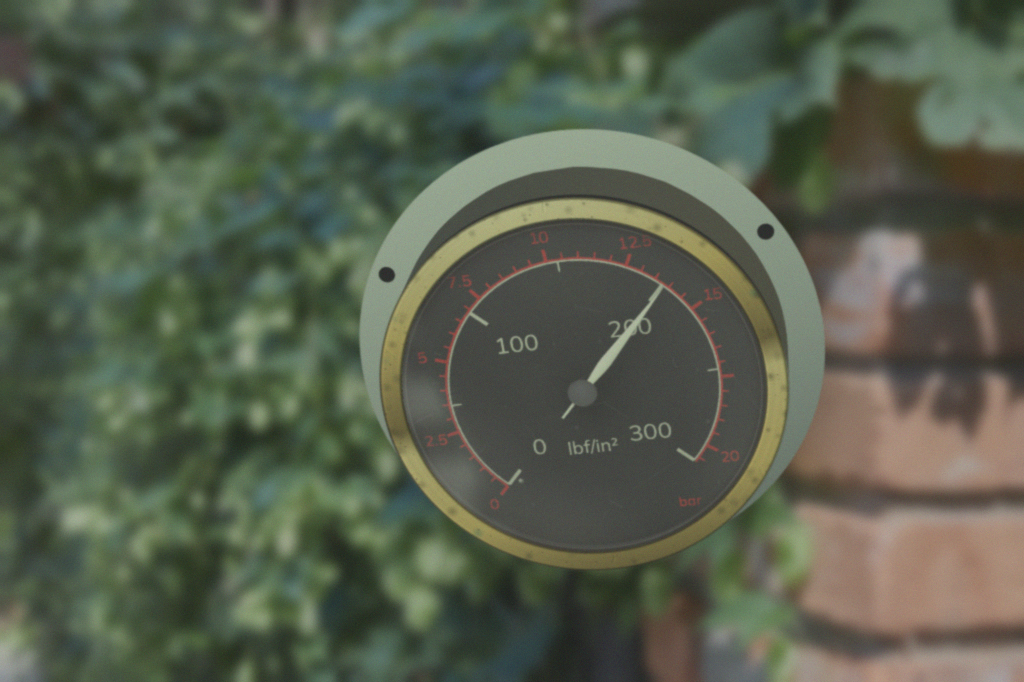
200 psi
